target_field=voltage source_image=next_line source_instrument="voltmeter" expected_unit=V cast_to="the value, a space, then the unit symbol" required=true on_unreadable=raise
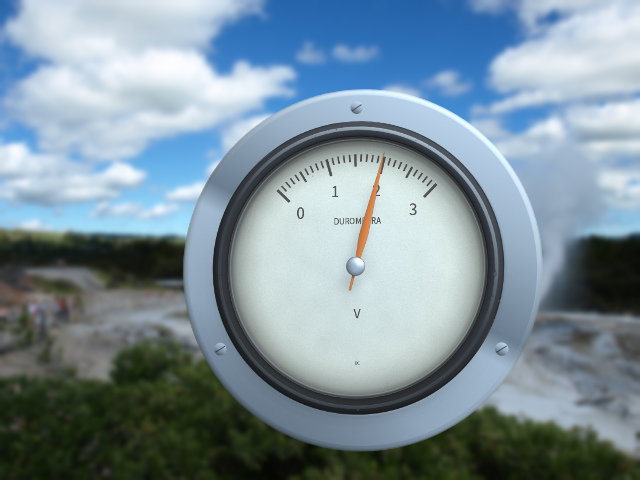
2 V
